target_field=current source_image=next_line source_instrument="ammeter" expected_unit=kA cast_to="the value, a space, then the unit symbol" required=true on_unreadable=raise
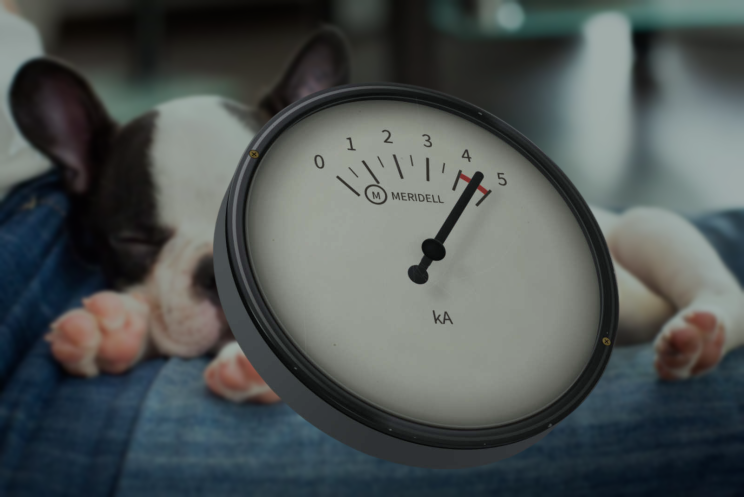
4.5 kA
